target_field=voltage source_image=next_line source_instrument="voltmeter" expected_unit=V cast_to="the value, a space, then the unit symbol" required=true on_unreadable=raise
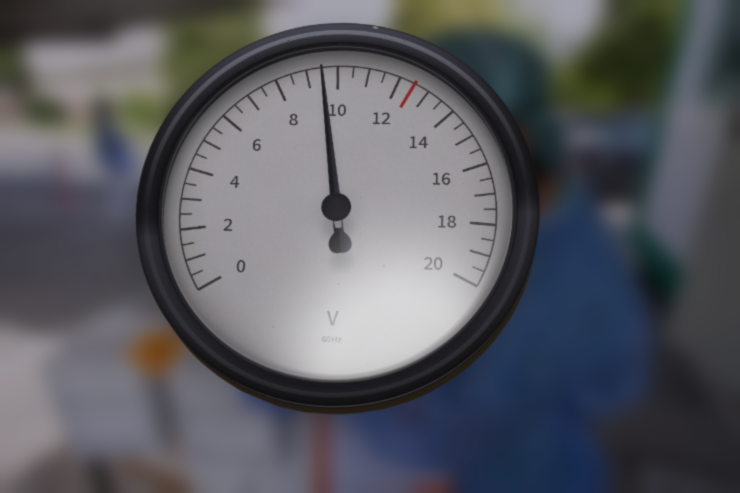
9.5 V
